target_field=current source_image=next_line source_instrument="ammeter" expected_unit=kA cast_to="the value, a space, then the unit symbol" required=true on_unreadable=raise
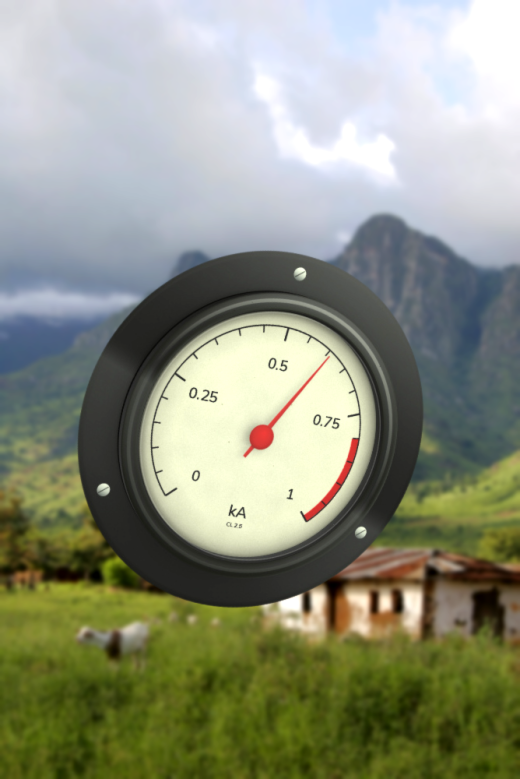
0.6 kA
